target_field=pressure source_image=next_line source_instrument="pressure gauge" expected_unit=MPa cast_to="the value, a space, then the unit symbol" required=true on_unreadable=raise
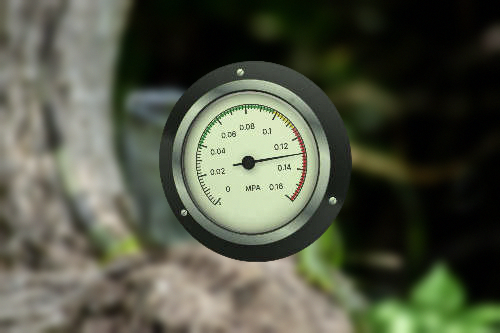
0.13 MPa
